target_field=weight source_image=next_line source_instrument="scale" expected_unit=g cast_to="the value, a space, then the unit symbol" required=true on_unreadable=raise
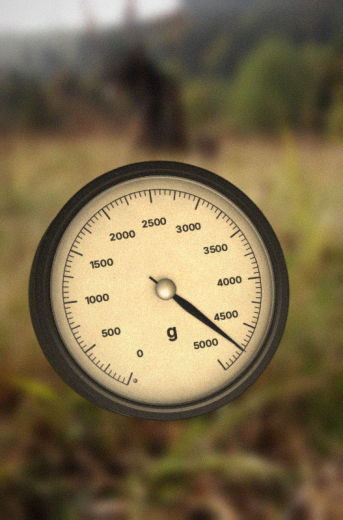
4750 g
